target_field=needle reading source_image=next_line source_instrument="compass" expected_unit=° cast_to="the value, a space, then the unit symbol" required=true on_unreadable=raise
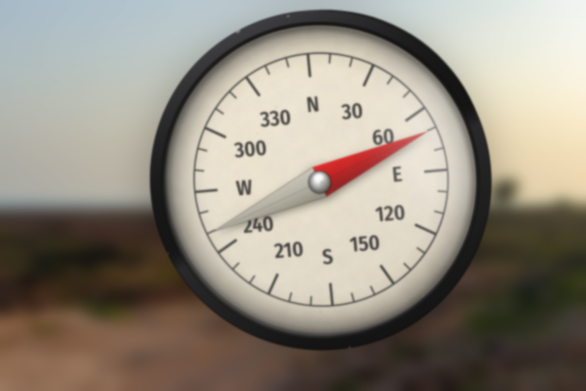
70 °
